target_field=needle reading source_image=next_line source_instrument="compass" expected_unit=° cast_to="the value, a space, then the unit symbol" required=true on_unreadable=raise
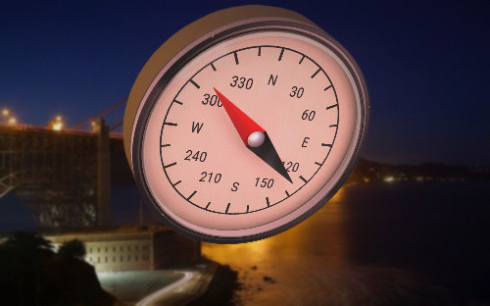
307.5 °
